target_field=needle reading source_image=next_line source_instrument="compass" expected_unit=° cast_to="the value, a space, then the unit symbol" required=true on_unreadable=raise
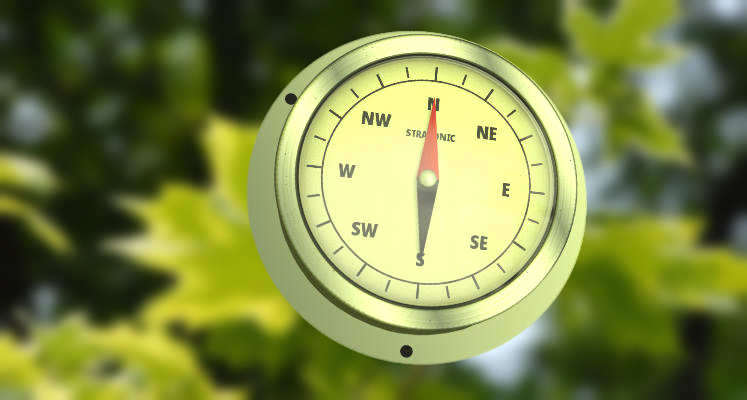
0 °
